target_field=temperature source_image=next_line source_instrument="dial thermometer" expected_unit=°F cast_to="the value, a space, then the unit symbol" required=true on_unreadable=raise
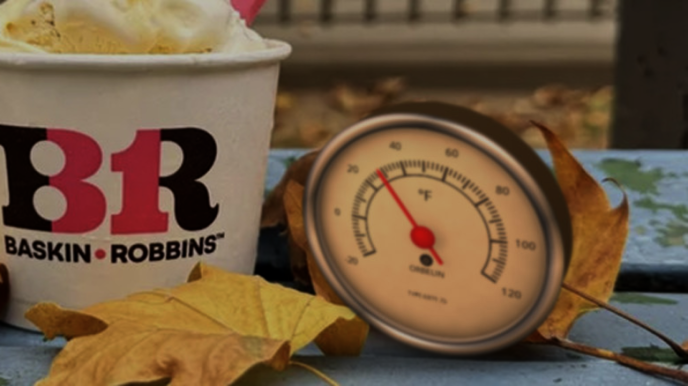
30 °F
